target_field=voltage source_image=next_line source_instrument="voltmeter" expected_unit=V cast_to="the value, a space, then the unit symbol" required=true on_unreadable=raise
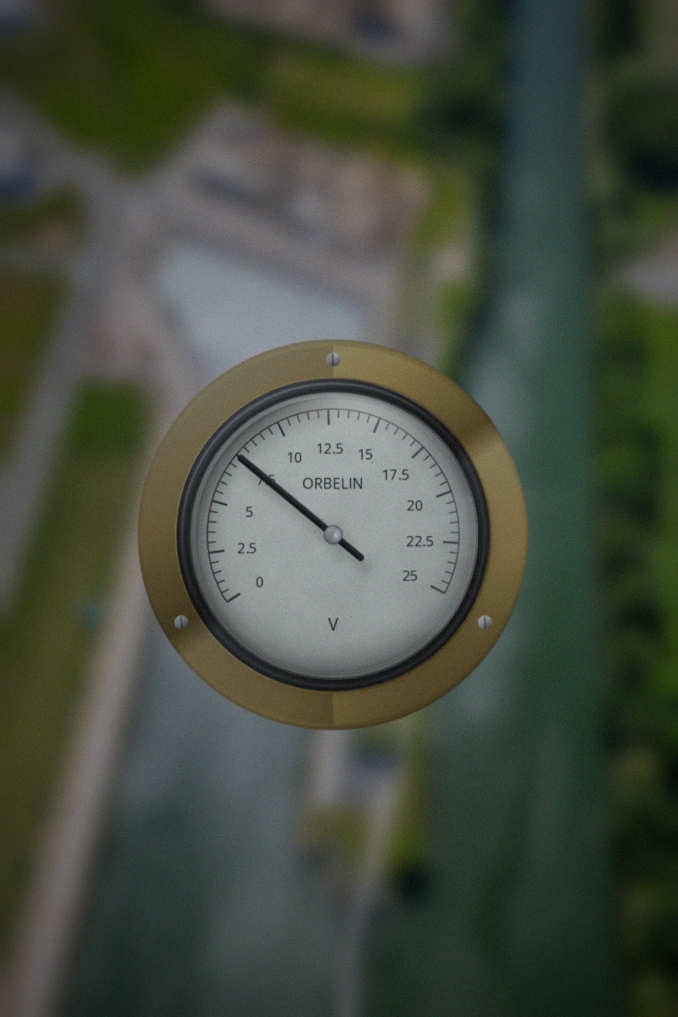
7.5 V
